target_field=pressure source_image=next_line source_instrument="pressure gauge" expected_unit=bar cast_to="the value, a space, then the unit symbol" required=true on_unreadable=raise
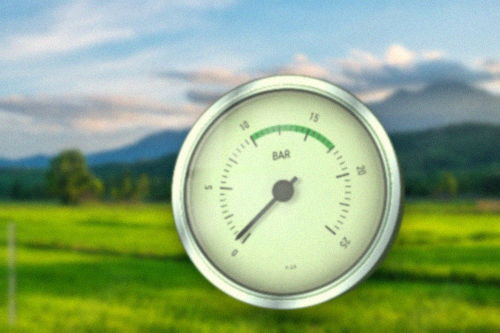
0.5 bar
